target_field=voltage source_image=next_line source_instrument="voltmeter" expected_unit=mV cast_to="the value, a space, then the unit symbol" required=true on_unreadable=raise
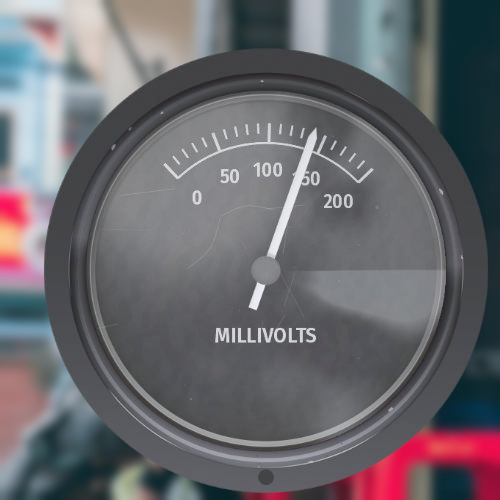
140 mV
